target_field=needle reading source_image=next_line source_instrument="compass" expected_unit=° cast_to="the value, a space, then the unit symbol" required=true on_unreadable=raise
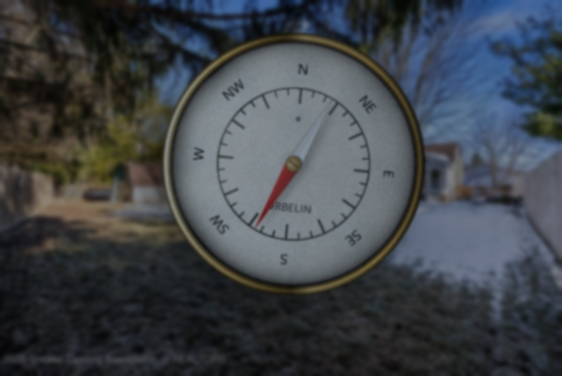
205 °
